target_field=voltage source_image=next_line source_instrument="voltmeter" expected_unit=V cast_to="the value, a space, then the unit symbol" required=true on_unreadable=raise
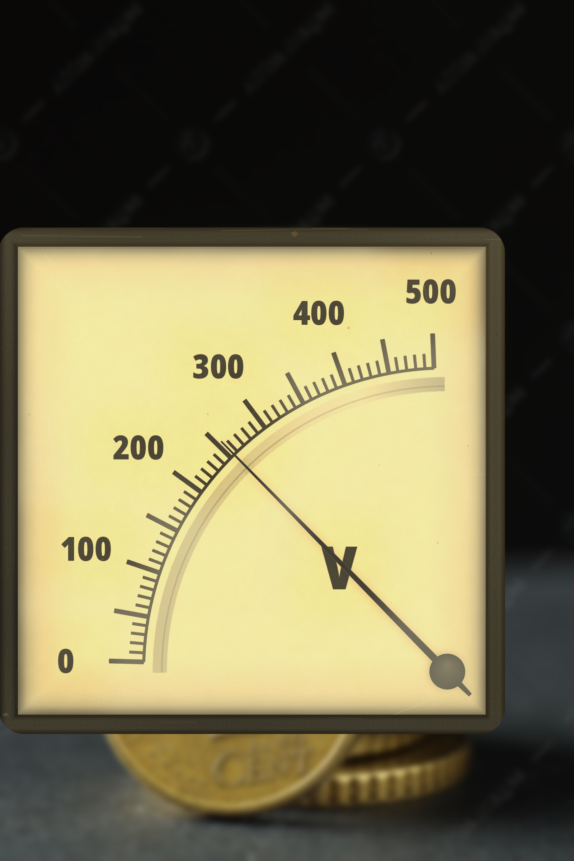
255 V
